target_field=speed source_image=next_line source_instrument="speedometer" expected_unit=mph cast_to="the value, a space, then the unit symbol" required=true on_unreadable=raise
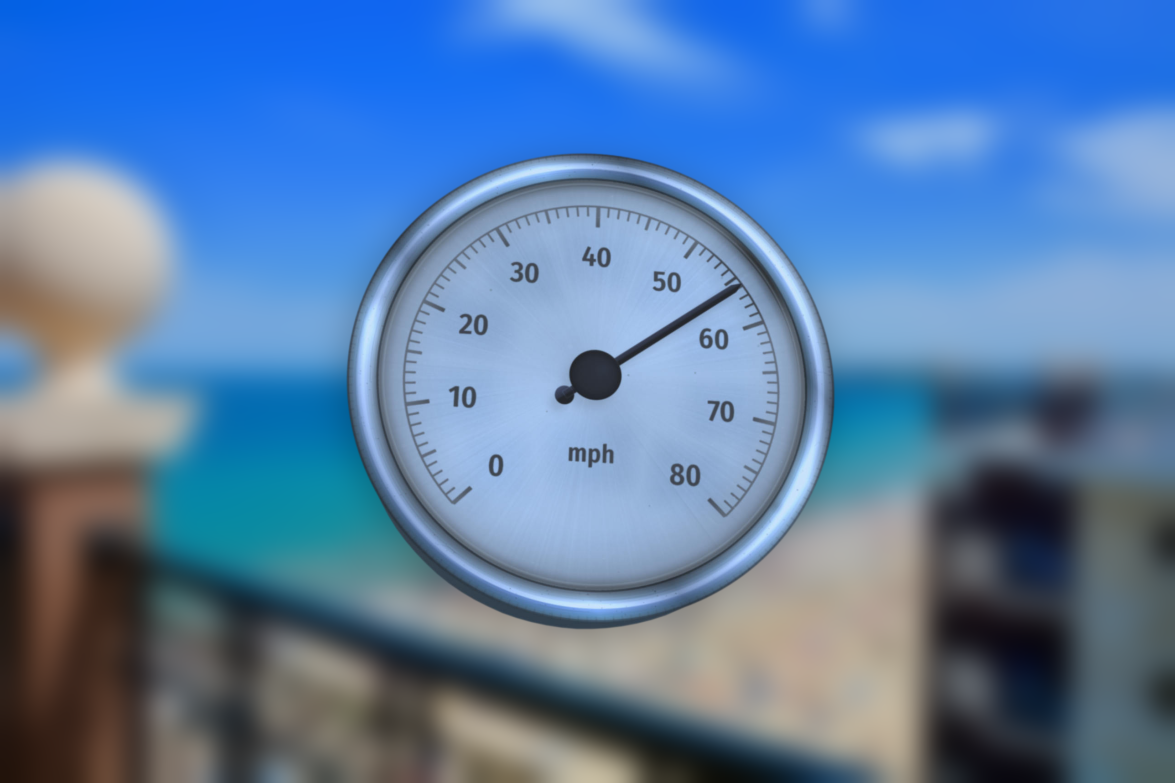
56 mph
